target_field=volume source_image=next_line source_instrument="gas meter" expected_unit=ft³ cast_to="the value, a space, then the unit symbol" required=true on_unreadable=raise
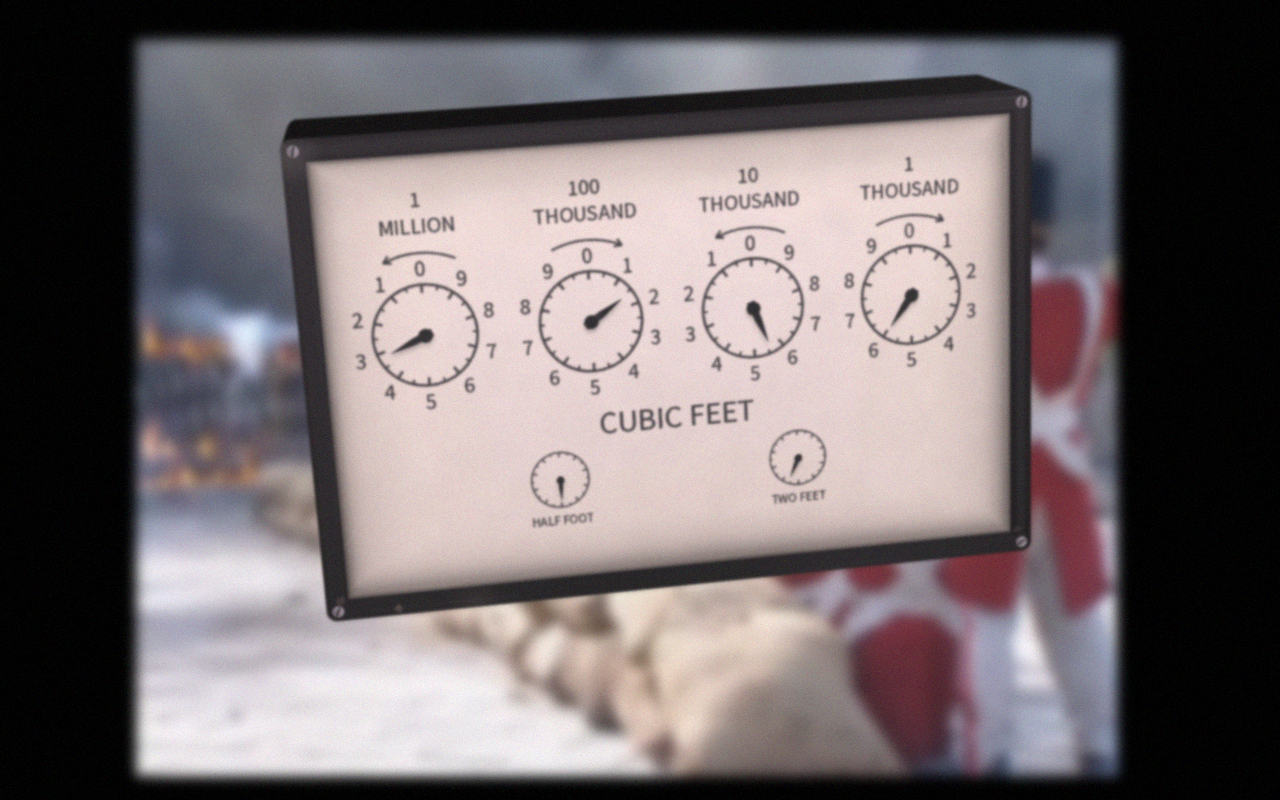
315600 ft³
